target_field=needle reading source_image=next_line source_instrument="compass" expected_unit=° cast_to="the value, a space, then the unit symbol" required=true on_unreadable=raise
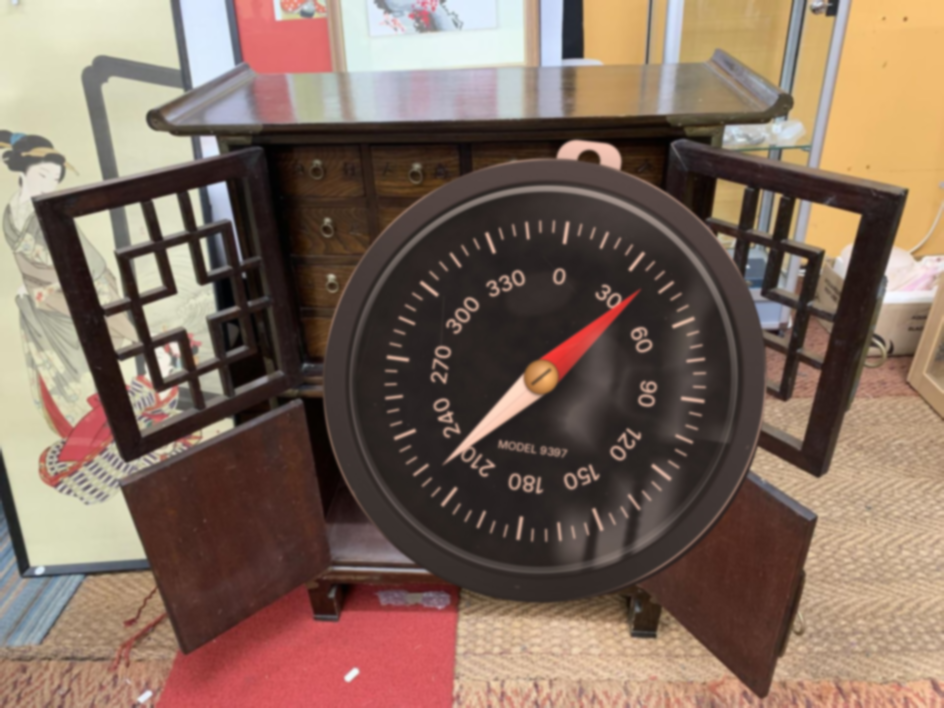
40 °
